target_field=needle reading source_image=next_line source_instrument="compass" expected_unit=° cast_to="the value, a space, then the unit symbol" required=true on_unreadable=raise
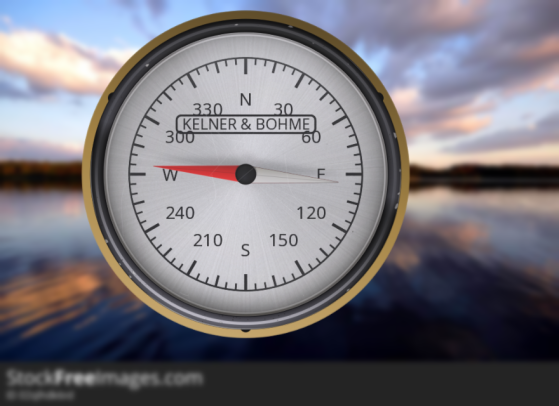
275 °
